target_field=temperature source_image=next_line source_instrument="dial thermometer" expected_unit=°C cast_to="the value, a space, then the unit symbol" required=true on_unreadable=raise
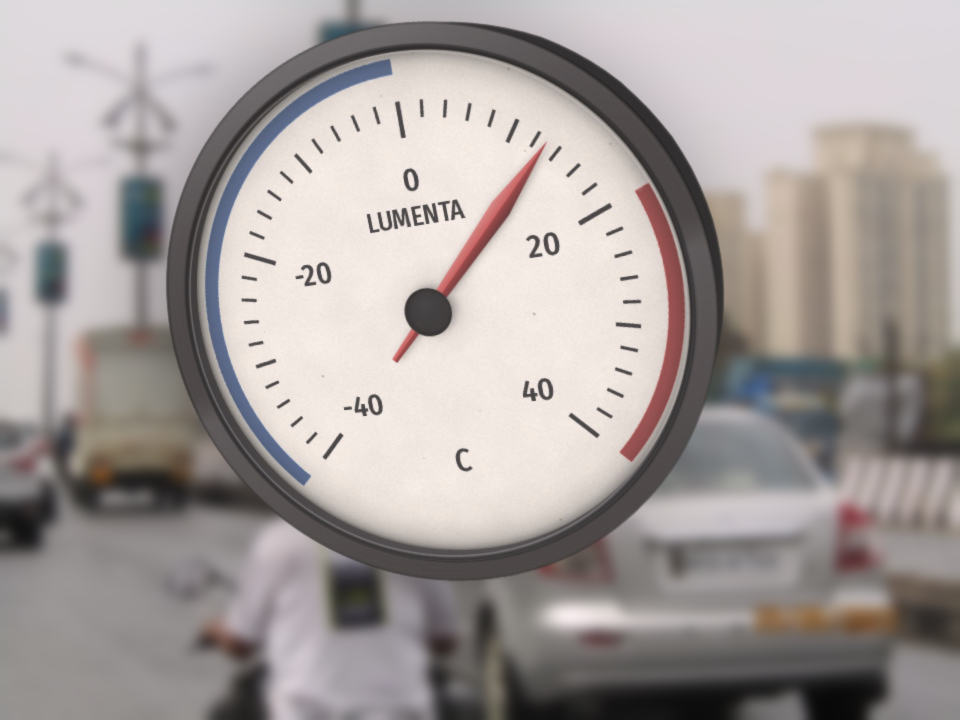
13 °C
